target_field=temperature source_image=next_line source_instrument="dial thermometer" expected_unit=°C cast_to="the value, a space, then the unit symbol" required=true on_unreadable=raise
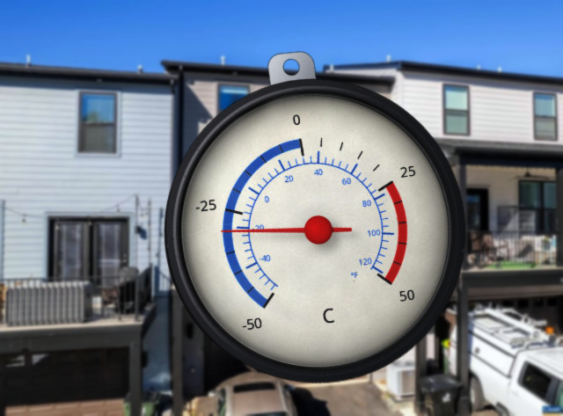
-30 °C
